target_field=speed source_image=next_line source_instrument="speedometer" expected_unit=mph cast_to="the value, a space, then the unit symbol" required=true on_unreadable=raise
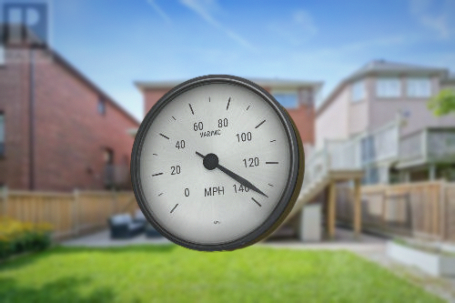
135 mph
